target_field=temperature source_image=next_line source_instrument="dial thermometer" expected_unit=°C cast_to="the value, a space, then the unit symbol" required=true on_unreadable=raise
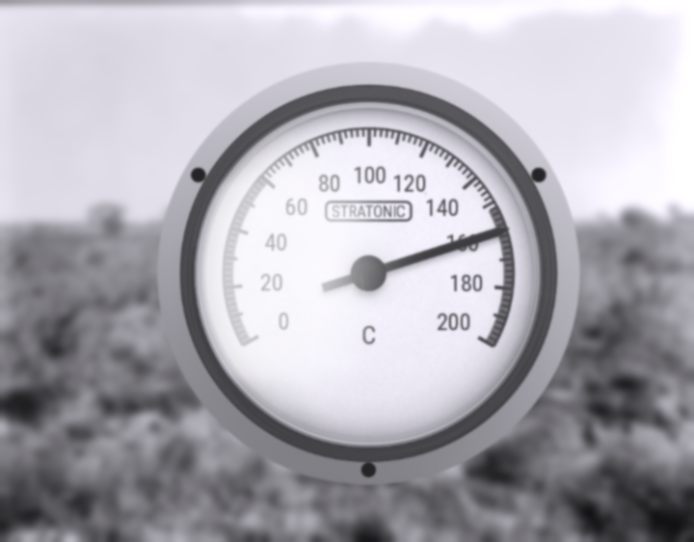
160 °C
